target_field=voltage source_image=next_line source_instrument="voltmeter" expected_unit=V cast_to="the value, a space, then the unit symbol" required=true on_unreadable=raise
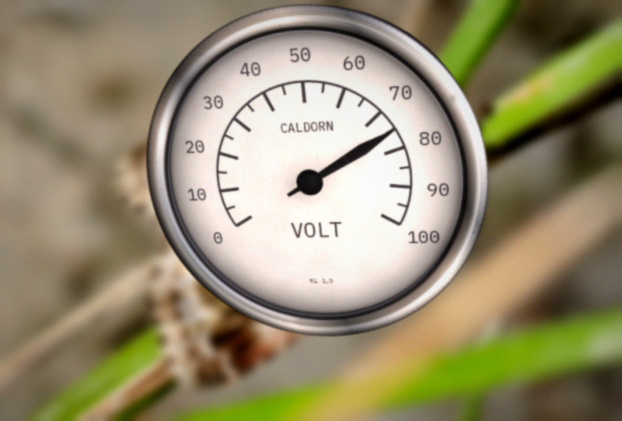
75 V
